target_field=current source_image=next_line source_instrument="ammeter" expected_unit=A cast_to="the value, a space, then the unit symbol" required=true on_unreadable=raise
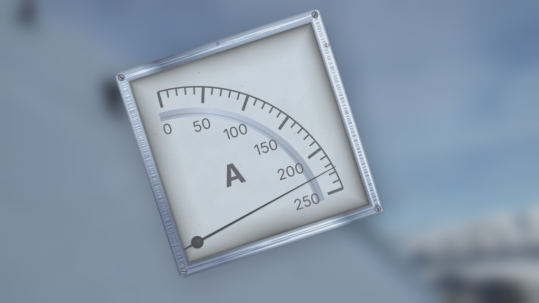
225 A
